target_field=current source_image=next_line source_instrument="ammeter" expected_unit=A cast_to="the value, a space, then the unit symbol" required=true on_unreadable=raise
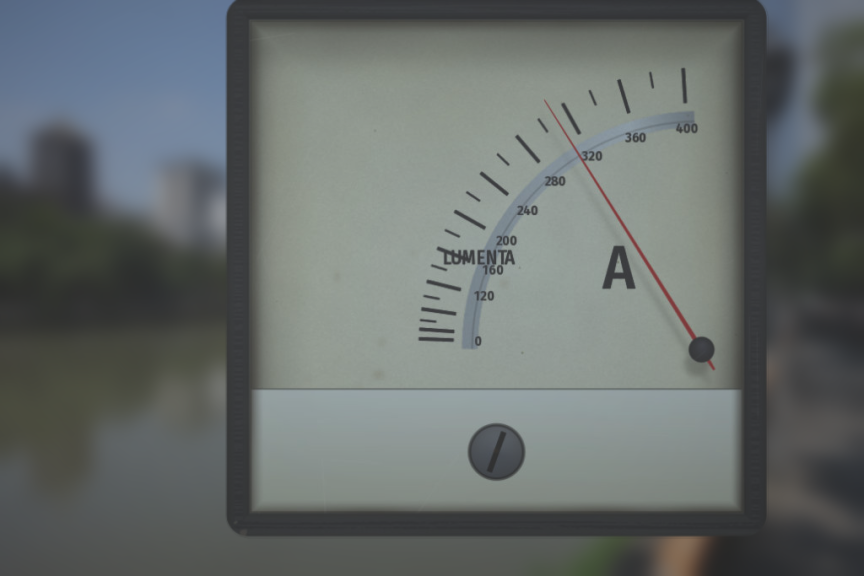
310 A
